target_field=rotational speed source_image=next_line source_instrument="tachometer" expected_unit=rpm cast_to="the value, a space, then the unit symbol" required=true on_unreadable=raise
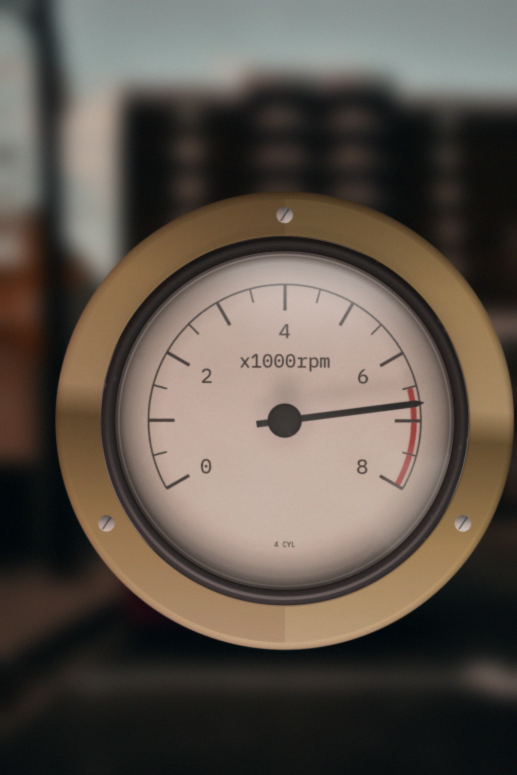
6750 rpm
